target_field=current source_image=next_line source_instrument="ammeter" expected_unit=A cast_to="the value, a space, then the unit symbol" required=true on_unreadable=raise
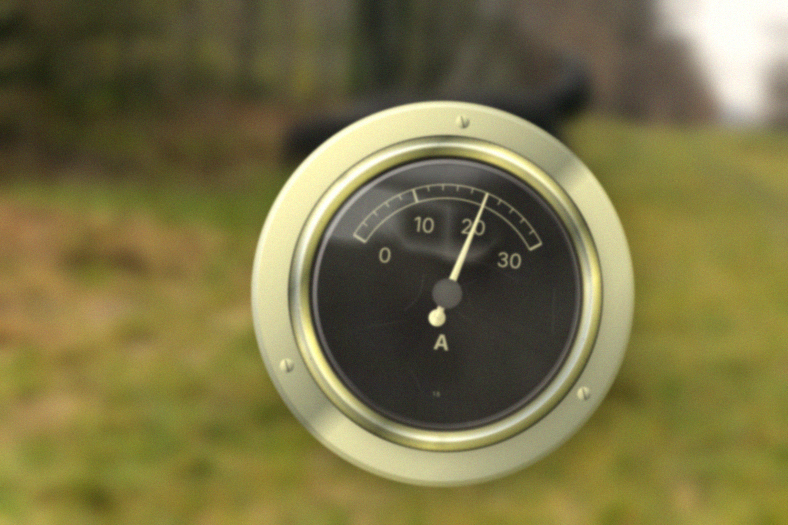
20 A
